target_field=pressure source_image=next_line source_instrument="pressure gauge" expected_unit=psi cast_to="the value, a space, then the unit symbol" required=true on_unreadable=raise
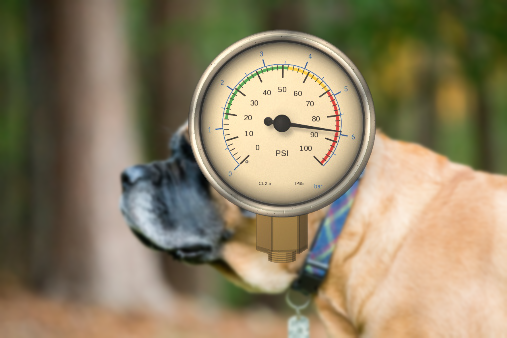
86 psi
